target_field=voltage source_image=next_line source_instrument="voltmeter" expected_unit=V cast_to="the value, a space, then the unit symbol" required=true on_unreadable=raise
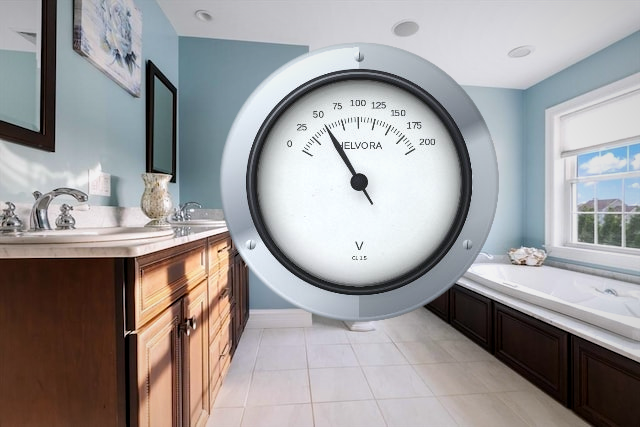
50 V
